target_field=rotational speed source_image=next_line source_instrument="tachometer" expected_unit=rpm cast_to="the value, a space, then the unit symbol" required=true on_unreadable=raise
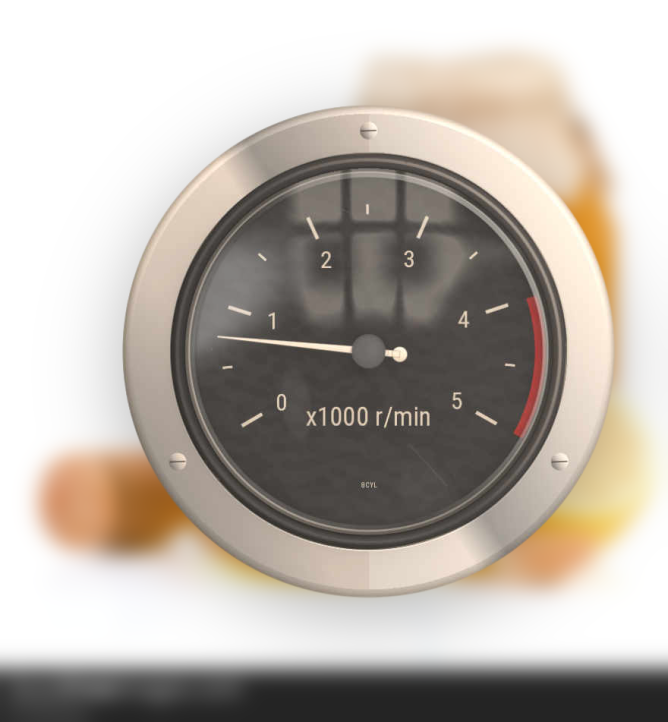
750 rpm
